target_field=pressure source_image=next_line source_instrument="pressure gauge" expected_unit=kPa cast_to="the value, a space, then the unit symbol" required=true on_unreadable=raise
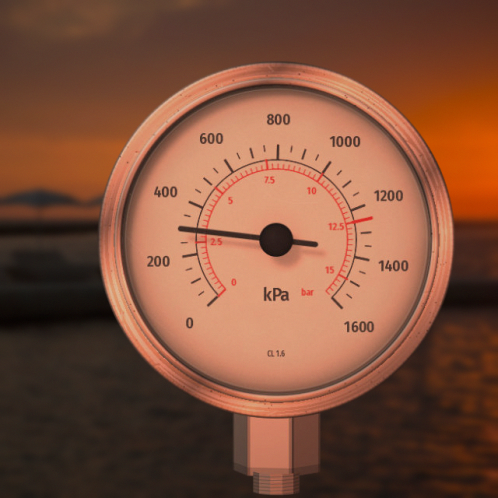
300 kPa
